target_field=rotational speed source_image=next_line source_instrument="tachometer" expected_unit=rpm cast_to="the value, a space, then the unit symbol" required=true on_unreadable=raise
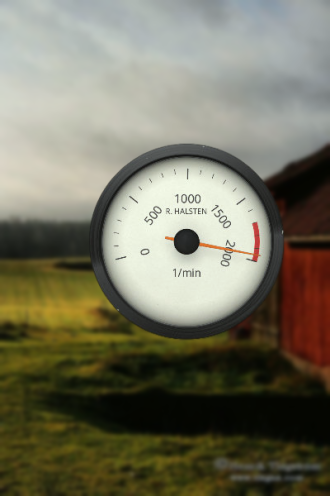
1950 rpm
